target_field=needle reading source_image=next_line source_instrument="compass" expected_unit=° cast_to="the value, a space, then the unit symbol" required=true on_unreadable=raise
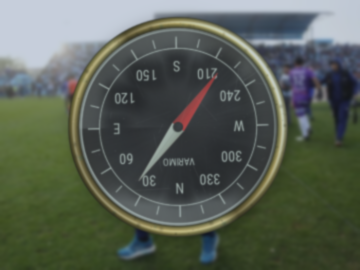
217.5 °
